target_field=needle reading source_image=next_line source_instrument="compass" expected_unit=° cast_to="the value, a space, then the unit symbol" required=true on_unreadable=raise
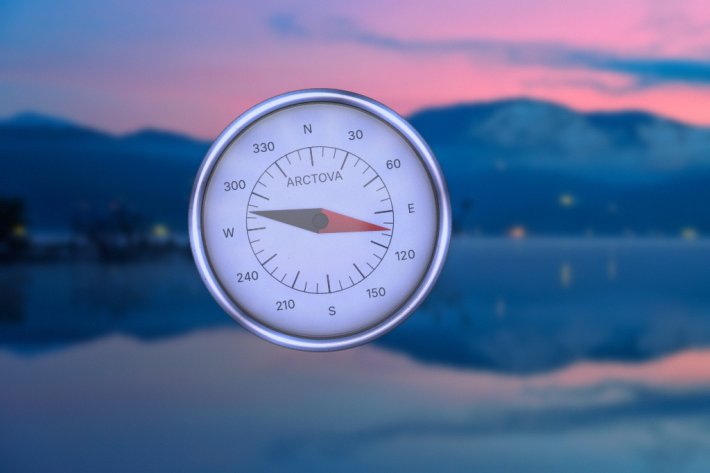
105 °
